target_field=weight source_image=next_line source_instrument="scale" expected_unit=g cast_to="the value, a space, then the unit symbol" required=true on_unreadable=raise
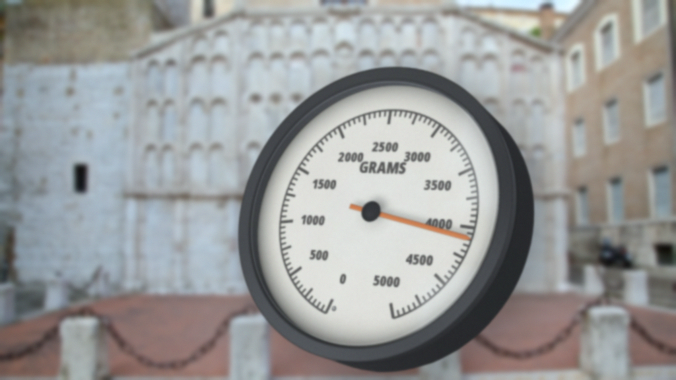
4100 g
